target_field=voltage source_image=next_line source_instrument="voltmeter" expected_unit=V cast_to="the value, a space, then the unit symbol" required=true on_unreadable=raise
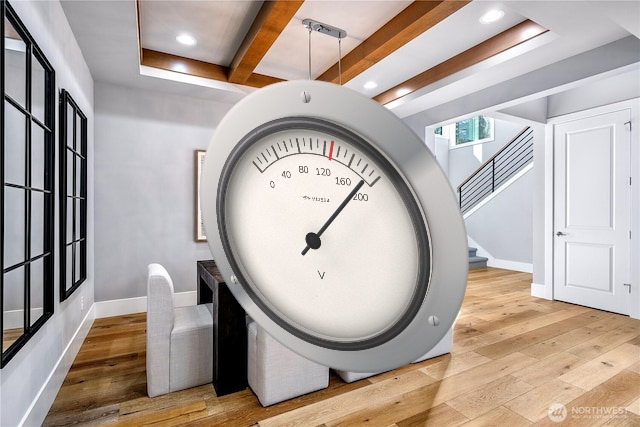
190 V
